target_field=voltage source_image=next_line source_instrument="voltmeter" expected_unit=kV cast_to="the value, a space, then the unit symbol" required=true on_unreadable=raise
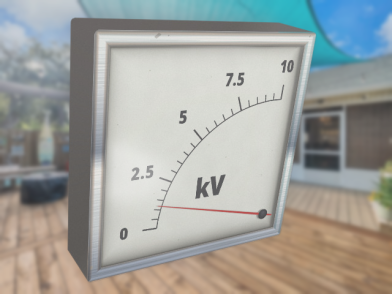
1.25 kV
